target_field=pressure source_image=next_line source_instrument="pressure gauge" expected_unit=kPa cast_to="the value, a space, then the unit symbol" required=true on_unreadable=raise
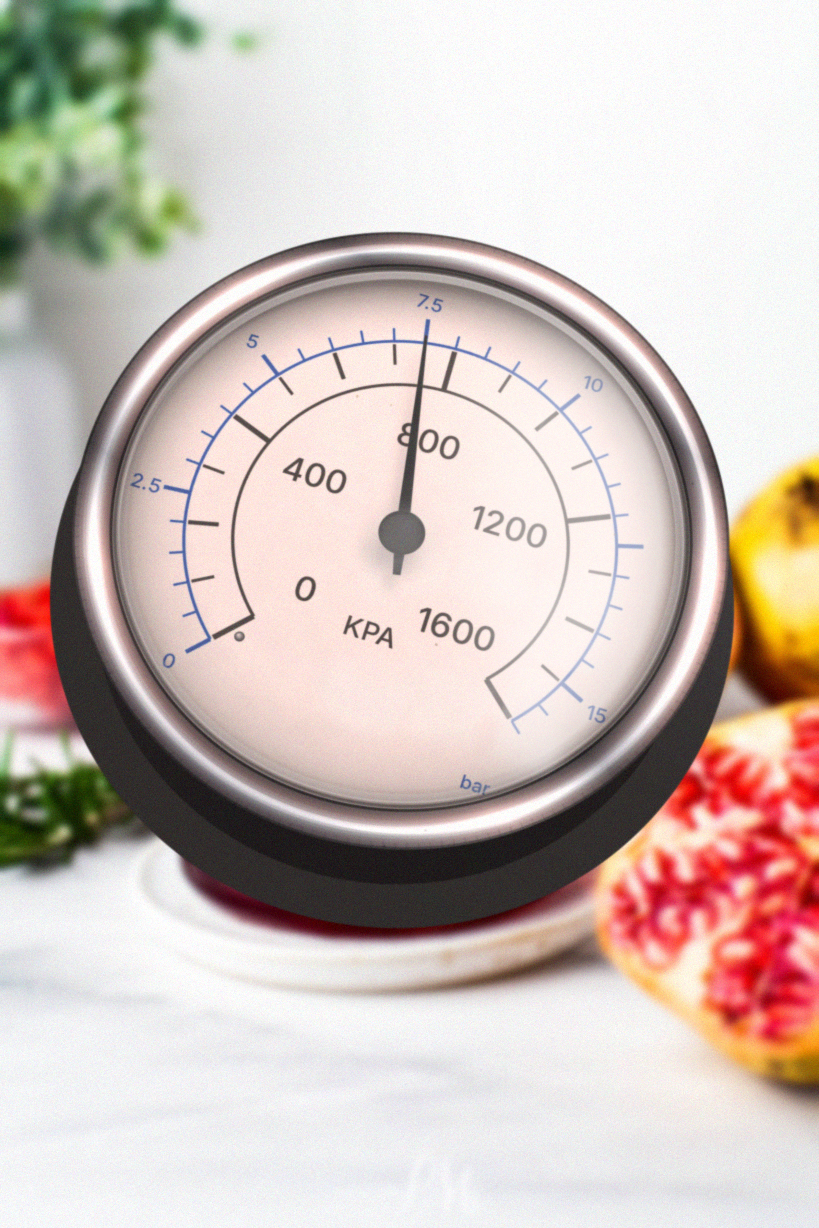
750 kPa
